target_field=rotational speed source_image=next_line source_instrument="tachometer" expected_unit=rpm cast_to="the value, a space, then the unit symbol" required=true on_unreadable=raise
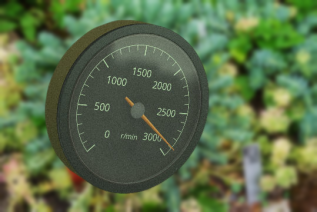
2900 rpm
